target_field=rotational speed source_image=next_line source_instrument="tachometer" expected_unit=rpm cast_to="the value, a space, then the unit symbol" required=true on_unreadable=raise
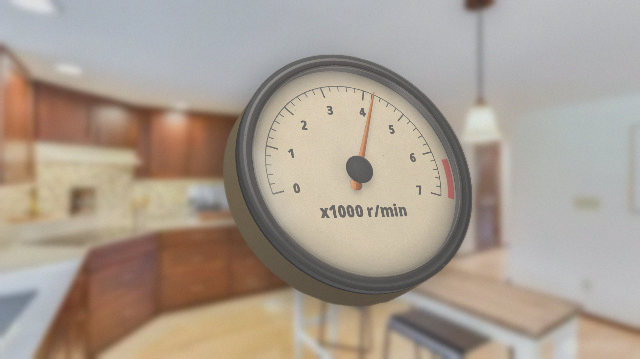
4200 rpm
